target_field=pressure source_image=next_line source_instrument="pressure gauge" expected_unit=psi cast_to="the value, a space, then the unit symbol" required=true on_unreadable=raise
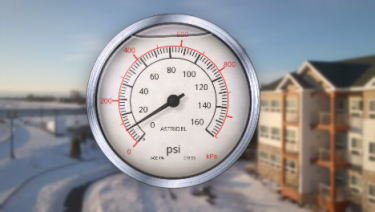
10 psi
